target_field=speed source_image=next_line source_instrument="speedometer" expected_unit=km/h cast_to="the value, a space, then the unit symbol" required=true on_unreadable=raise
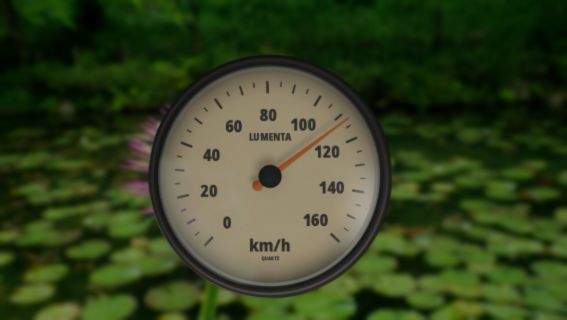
112.5 km/h
